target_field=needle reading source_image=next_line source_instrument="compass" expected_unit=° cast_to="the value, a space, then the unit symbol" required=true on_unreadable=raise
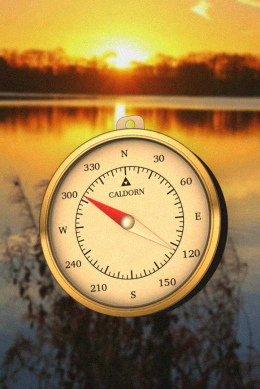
305 °
